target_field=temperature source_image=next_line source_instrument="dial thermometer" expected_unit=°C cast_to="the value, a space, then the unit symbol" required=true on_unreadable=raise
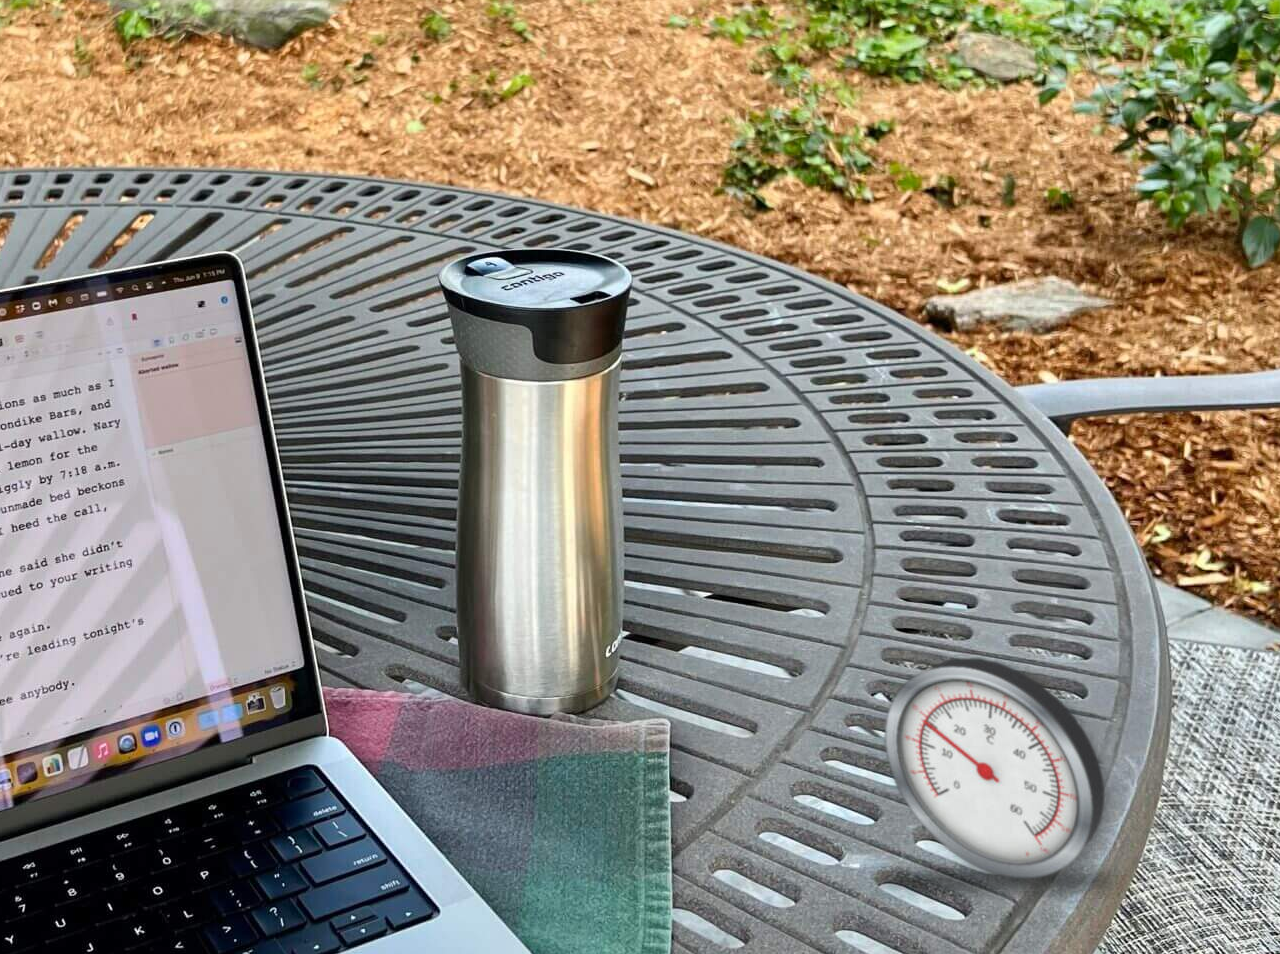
15 °C
